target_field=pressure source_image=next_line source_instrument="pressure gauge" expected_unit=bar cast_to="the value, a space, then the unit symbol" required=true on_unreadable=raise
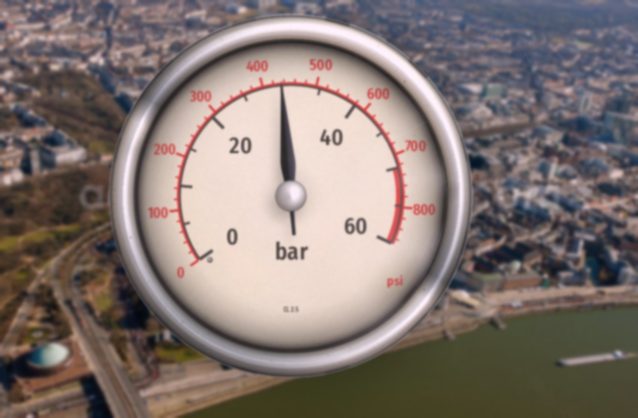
30 bar
